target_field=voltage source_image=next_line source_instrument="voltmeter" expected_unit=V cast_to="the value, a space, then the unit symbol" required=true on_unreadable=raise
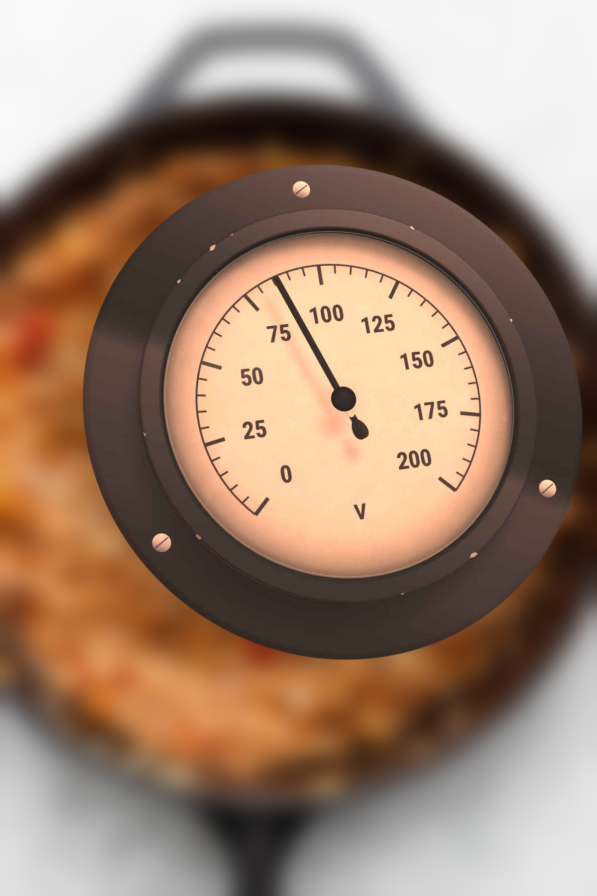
85 V
